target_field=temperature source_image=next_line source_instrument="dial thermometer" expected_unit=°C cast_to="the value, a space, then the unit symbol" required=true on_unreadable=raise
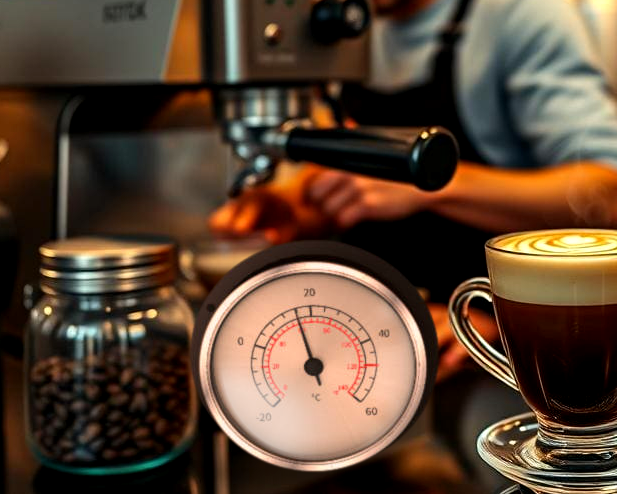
16 °C
